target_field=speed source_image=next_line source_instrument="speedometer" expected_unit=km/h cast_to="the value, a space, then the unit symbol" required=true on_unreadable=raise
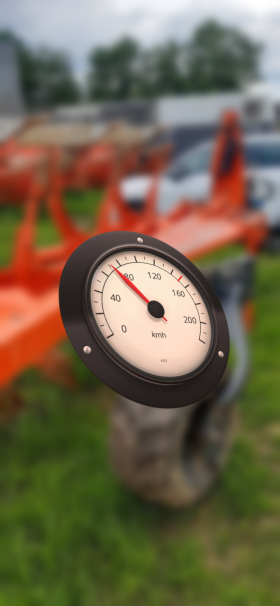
70 km/h
